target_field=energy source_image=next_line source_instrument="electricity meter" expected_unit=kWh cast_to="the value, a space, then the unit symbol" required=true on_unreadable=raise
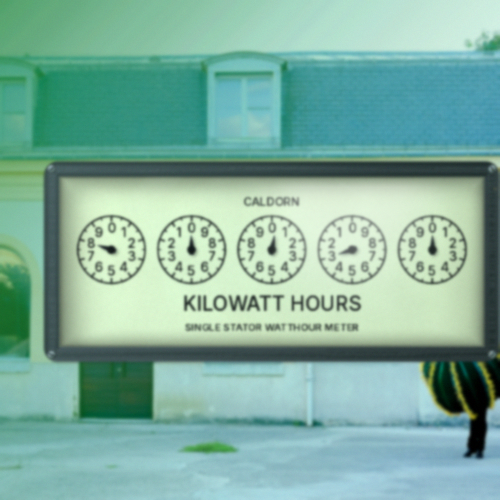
80030 kWh
